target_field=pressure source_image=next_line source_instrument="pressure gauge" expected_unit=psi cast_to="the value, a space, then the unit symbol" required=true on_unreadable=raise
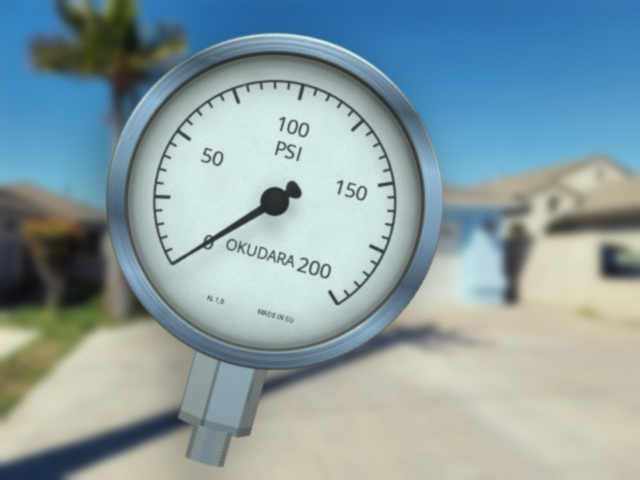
0 psi
